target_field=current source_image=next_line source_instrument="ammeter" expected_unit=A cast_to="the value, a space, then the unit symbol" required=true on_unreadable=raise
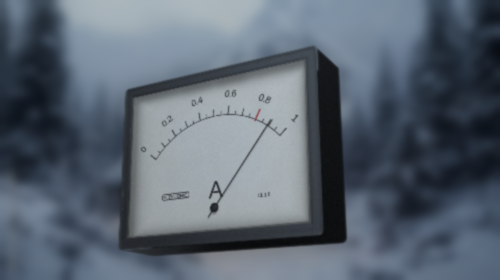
0.9 A
